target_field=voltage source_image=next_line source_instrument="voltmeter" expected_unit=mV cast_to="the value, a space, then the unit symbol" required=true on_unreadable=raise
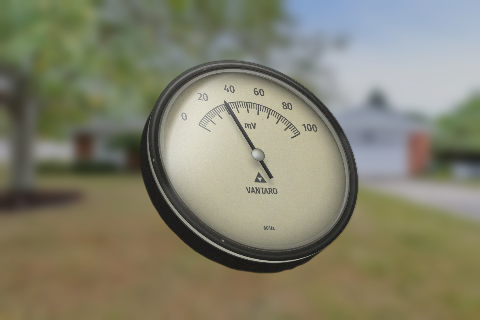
30 mV
